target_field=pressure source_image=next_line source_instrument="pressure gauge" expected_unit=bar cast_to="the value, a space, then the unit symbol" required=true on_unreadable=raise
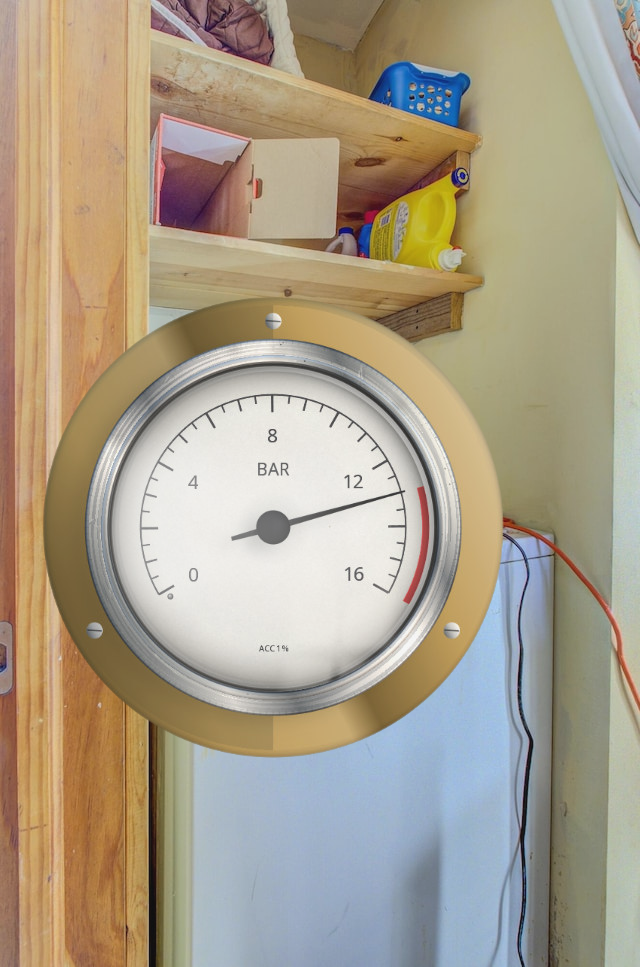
13 bar
